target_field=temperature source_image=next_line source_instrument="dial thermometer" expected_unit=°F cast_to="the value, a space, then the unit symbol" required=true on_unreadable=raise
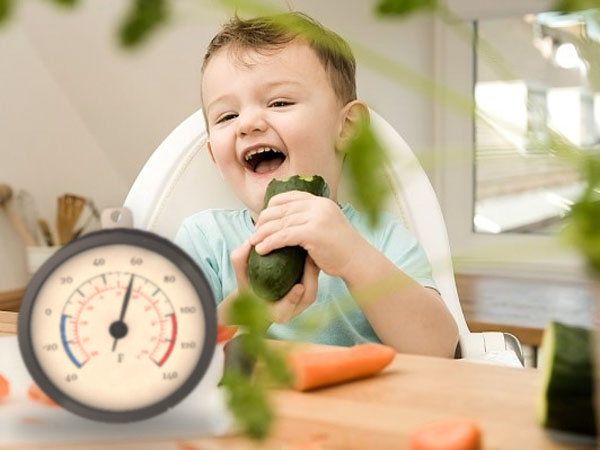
60 °F
